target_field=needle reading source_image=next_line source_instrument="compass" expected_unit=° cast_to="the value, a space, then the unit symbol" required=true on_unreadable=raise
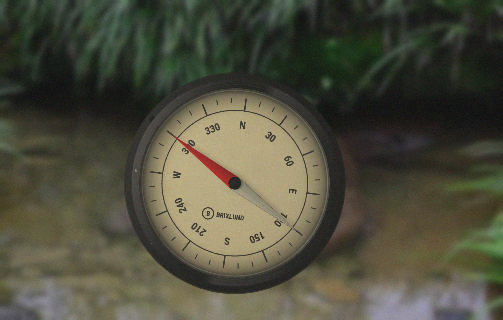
300 °
